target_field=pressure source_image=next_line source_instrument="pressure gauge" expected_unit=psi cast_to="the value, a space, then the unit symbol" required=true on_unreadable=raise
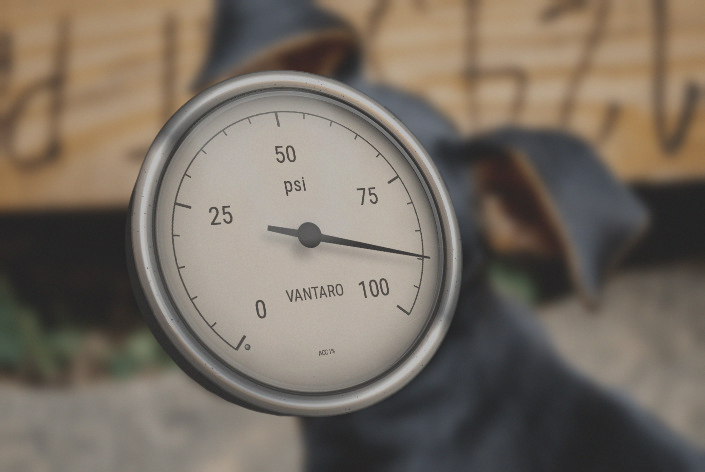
90 psi
